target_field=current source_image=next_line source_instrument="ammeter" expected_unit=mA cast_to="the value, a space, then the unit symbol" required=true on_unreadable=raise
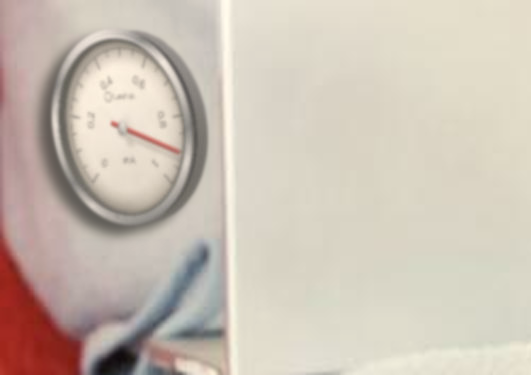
0.9 mA
